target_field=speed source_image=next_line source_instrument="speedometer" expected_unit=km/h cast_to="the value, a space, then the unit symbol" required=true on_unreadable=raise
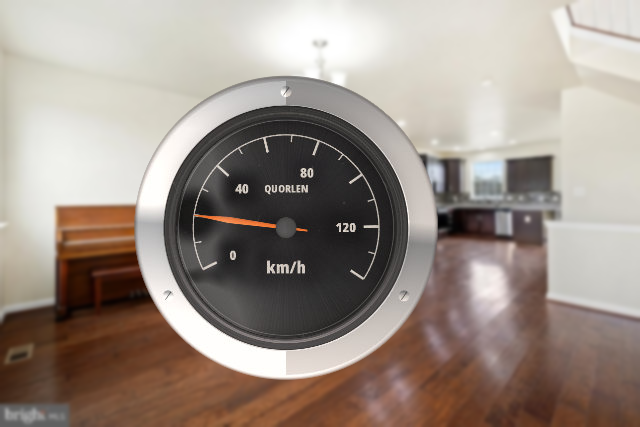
20 km/h
